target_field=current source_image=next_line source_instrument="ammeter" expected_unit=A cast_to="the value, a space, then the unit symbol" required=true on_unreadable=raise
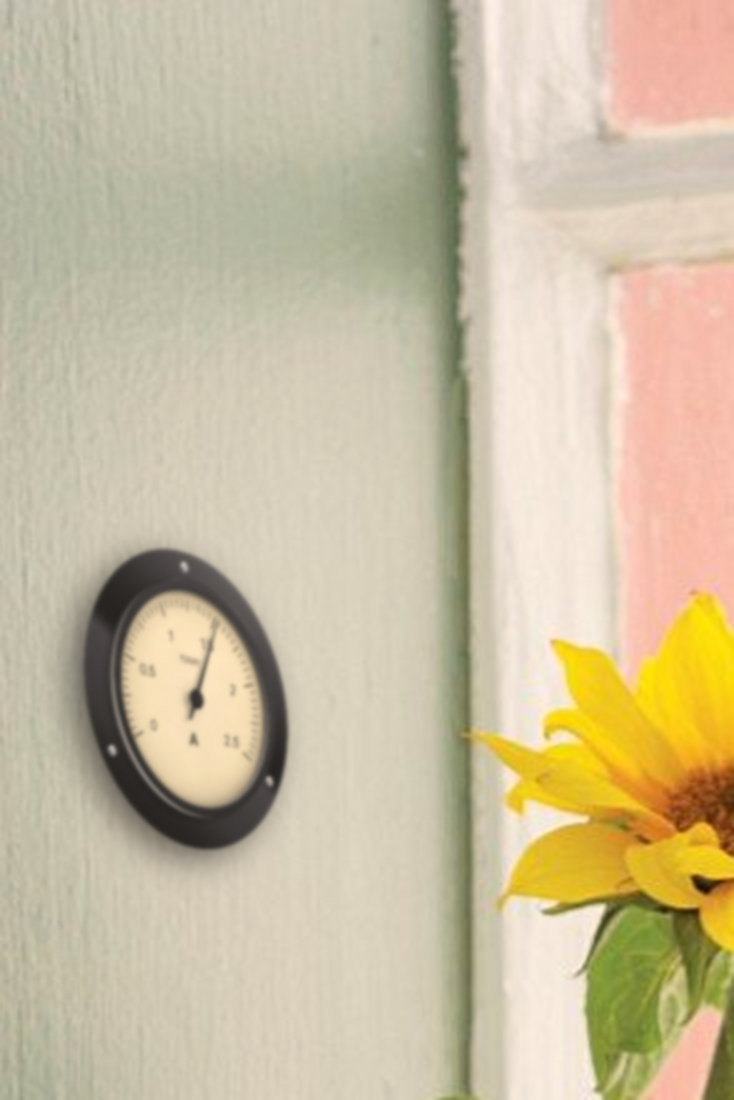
1.5 A
